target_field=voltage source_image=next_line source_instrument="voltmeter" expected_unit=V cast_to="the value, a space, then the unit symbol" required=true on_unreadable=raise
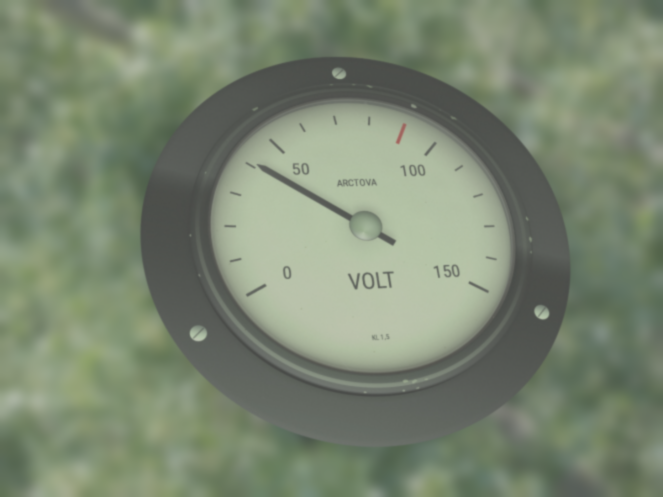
40 V
